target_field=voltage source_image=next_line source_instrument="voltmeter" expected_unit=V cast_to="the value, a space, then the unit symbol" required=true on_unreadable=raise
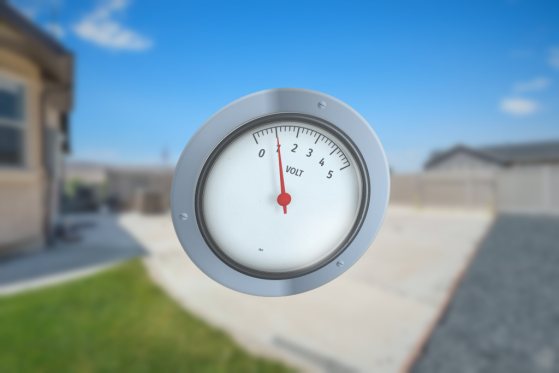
1 V
